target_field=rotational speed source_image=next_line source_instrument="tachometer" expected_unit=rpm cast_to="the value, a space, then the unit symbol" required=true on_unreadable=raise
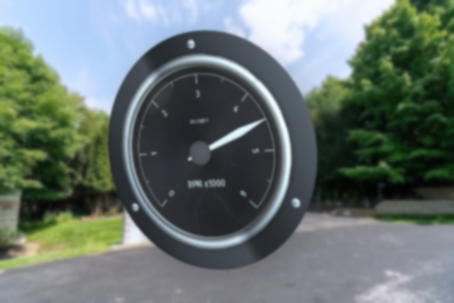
4500 rpm
